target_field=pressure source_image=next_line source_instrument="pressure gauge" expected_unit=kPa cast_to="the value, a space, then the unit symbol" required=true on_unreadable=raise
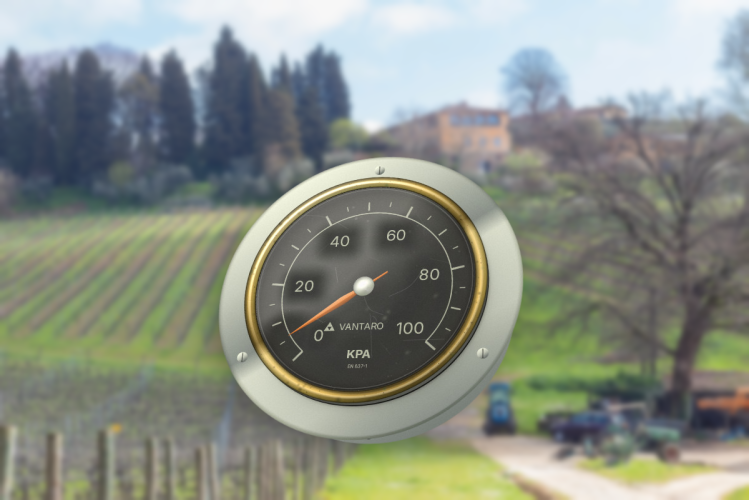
5 kPa
